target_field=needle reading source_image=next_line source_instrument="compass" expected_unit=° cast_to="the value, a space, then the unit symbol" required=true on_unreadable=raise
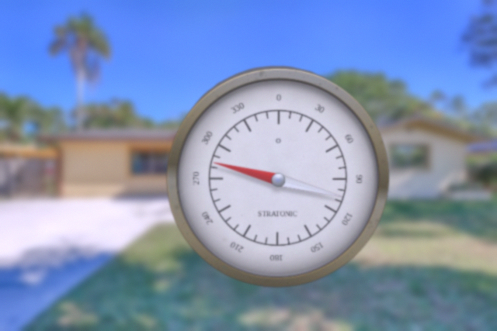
285 °
